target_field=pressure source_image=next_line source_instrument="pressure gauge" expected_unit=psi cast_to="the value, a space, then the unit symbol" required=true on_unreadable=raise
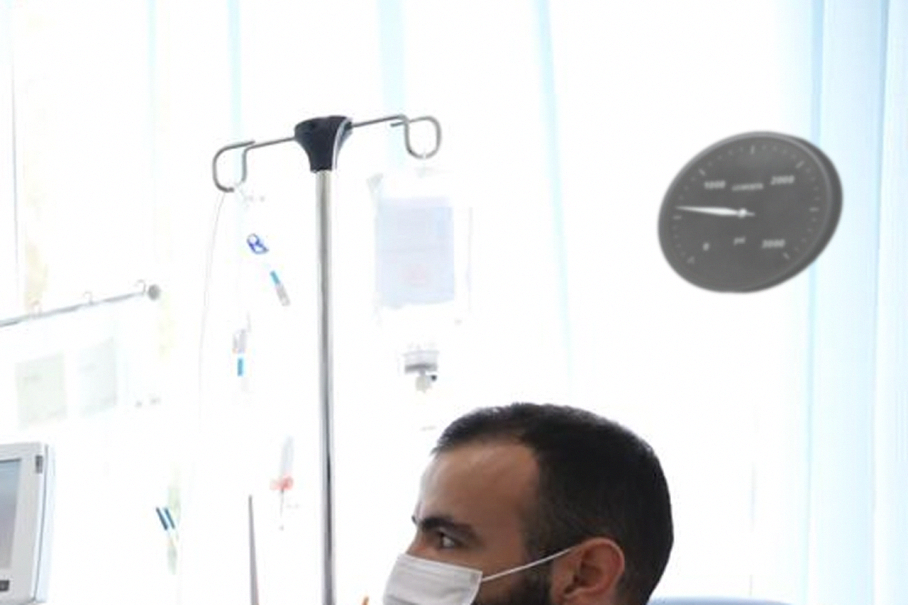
600 psi
